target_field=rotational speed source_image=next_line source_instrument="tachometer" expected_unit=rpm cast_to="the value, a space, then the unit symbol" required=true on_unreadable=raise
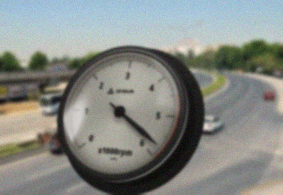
5750 rpm
